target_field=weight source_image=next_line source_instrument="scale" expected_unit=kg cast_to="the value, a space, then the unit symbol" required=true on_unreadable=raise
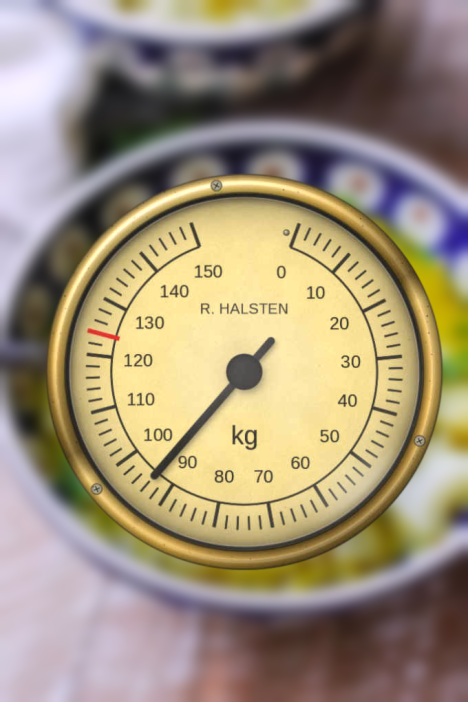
94 kg
